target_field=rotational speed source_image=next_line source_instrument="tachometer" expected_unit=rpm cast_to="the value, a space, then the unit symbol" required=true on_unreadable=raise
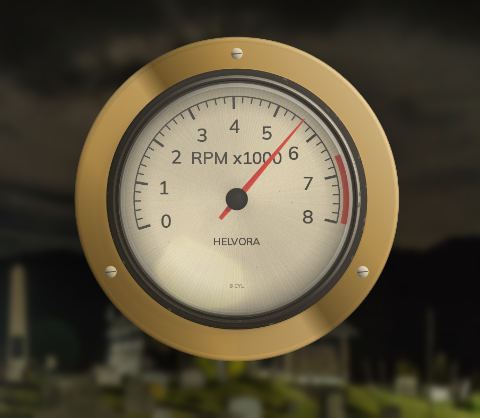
5600 rpm
